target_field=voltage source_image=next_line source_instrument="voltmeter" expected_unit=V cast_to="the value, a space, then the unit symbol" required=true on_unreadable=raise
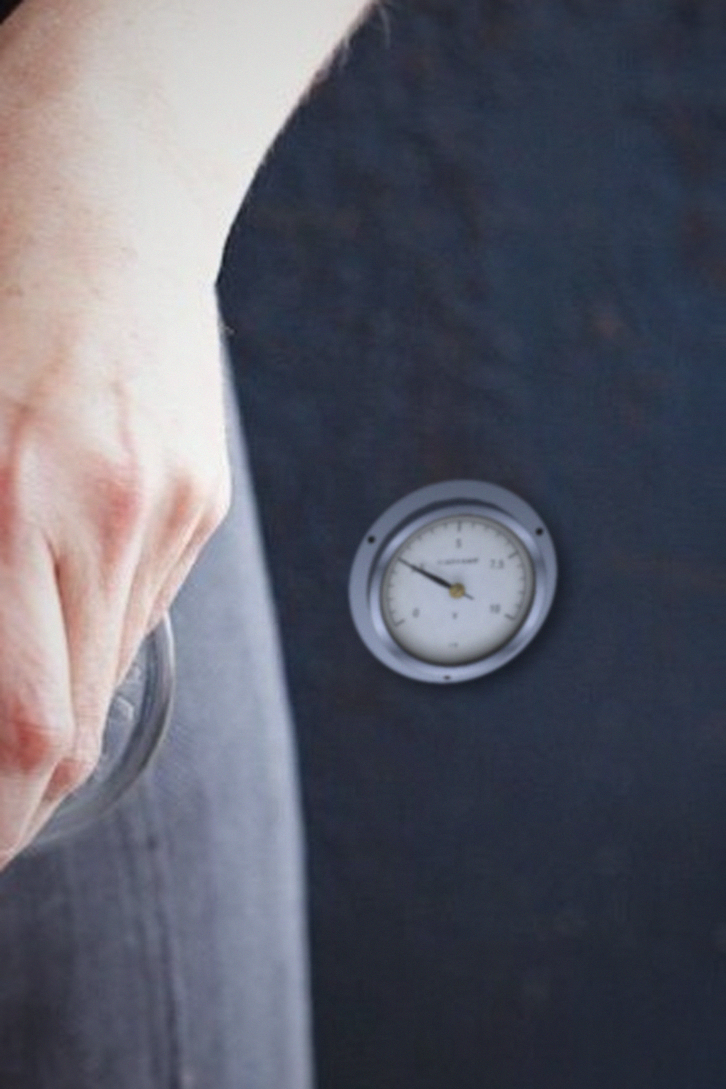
2.5 V
